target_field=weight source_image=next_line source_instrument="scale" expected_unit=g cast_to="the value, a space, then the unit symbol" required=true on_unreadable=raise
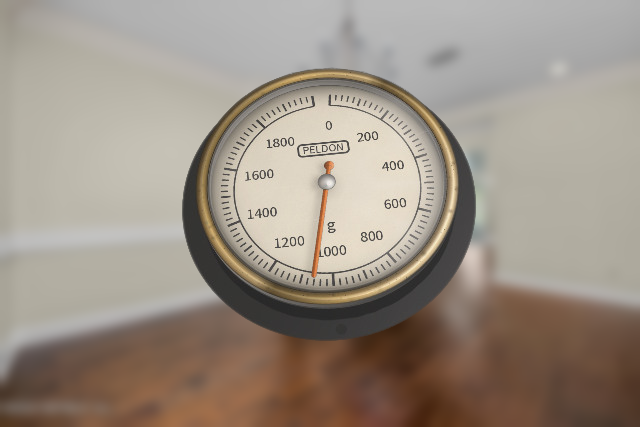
1060 g
